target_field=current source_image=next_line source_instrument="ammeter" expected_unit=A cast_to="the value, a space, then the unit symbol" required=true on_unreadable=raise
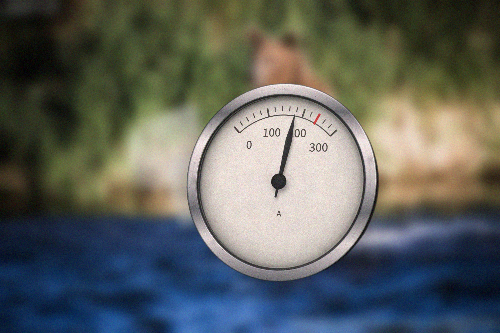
180 A
